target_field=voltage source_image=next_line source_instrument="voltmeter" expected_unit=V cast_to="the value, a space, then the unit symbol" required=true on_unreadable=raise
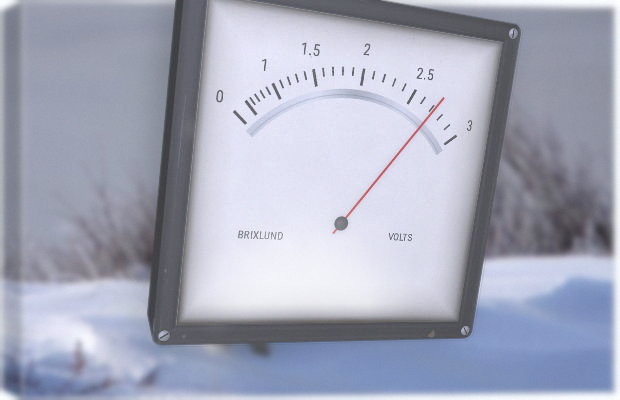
2.7 V
